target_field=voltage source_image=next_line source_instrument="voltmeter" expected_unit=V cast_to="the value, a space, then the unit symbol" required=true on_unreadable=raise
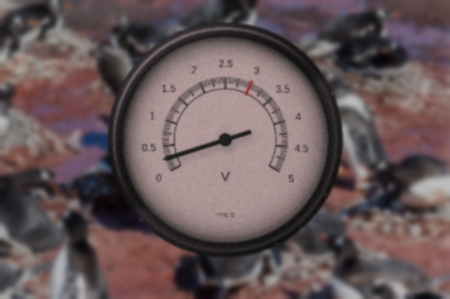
0.25 V
